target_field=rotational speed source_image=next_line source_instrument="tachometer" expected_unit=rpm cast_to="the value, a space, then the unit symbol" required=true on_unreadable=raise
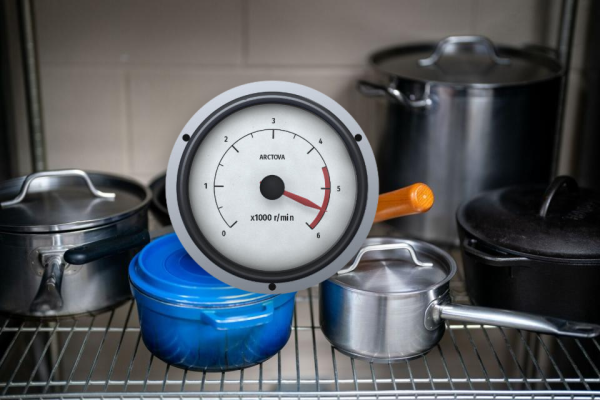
5500 rpm
